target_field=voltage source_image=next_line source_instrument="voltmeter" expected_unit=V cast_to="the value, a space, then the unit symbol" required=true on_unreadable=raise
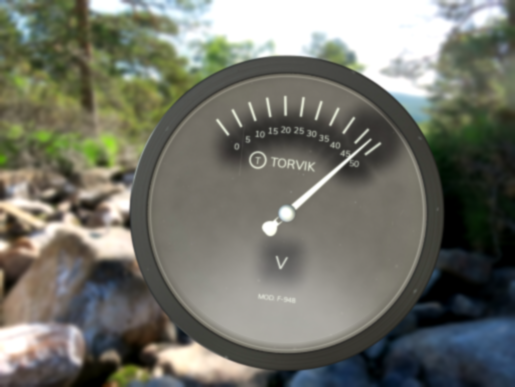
47.5 V
